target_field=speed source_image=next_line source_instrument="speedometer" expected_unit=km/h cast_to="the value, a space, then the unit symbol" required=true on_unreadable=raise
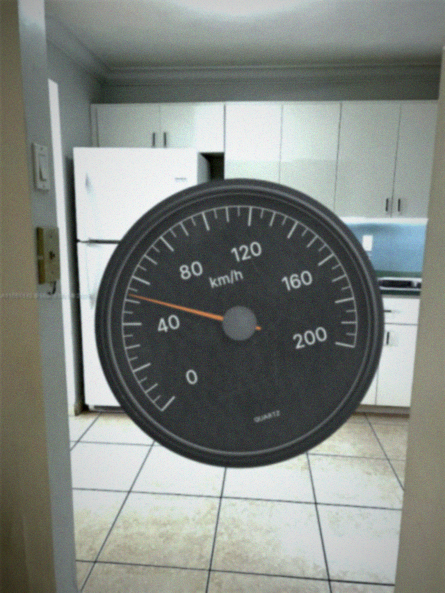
52.5 km/h
